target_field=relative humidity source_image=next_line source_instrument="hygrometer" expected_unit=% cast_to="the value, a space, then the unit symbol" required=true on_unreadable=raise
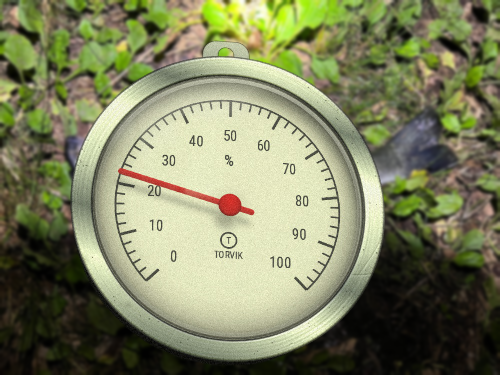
22 %
